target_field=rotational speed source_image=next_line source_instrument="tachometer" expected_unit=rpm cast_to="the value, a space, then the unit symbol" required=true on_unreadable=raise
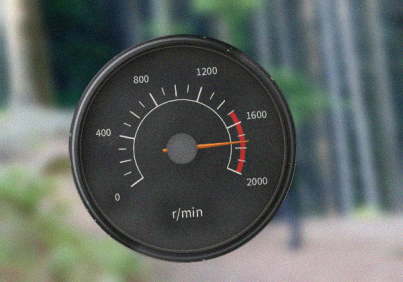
1750 rpm
